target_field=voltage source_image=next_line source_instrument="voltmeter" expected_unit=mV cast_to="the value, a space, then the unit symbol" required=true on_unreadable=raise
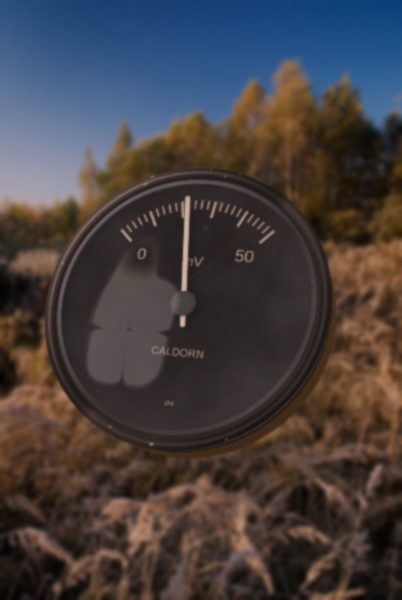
22 mV
